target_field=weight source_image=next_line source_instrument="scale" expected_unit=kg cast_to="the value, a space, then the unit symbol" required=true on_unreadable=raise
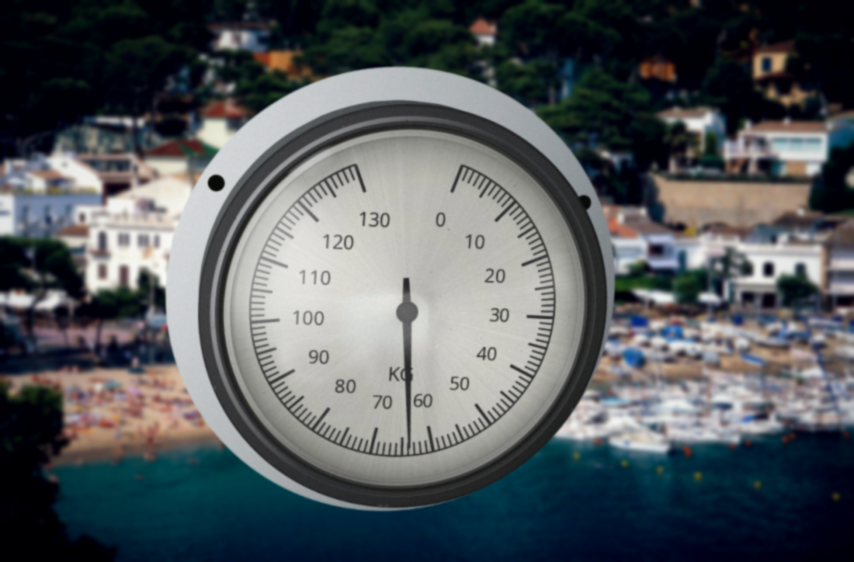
64 kg
